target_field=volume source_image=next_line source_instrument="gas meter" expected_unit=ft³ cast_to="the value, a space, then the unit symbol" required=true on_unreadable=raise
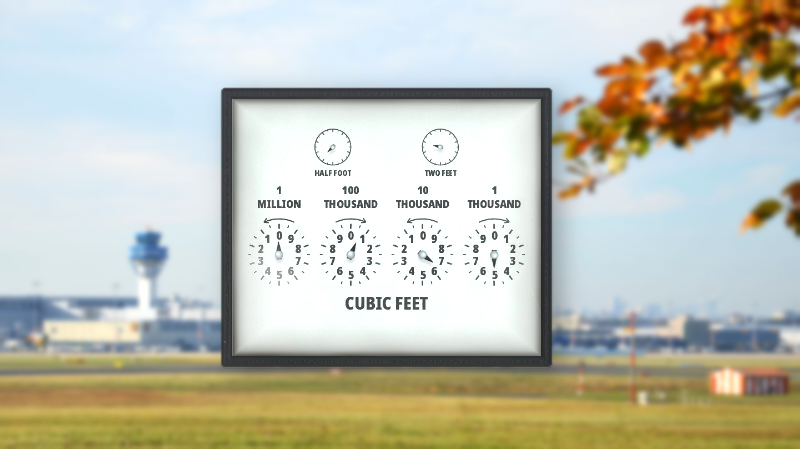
6500 ft³
